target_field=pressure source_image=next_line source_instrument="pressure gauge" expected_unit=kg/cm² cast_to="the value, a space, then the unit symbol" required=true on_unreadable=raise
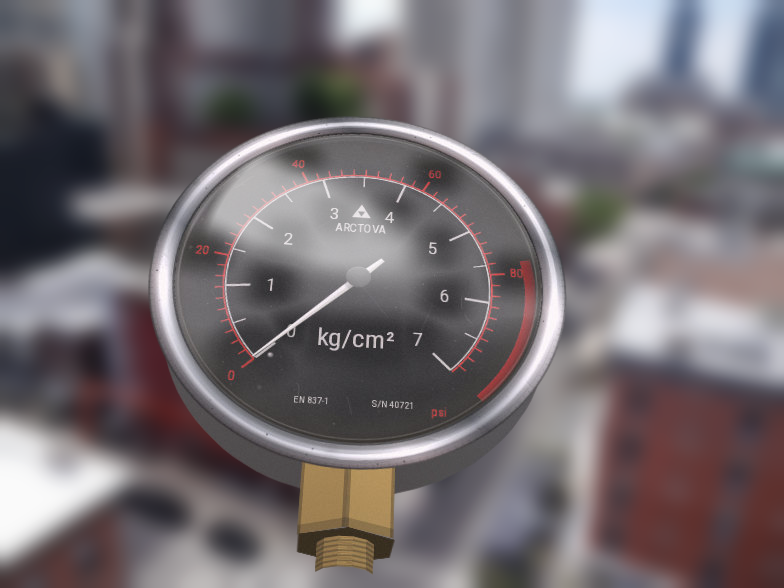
0 kg/cm²
